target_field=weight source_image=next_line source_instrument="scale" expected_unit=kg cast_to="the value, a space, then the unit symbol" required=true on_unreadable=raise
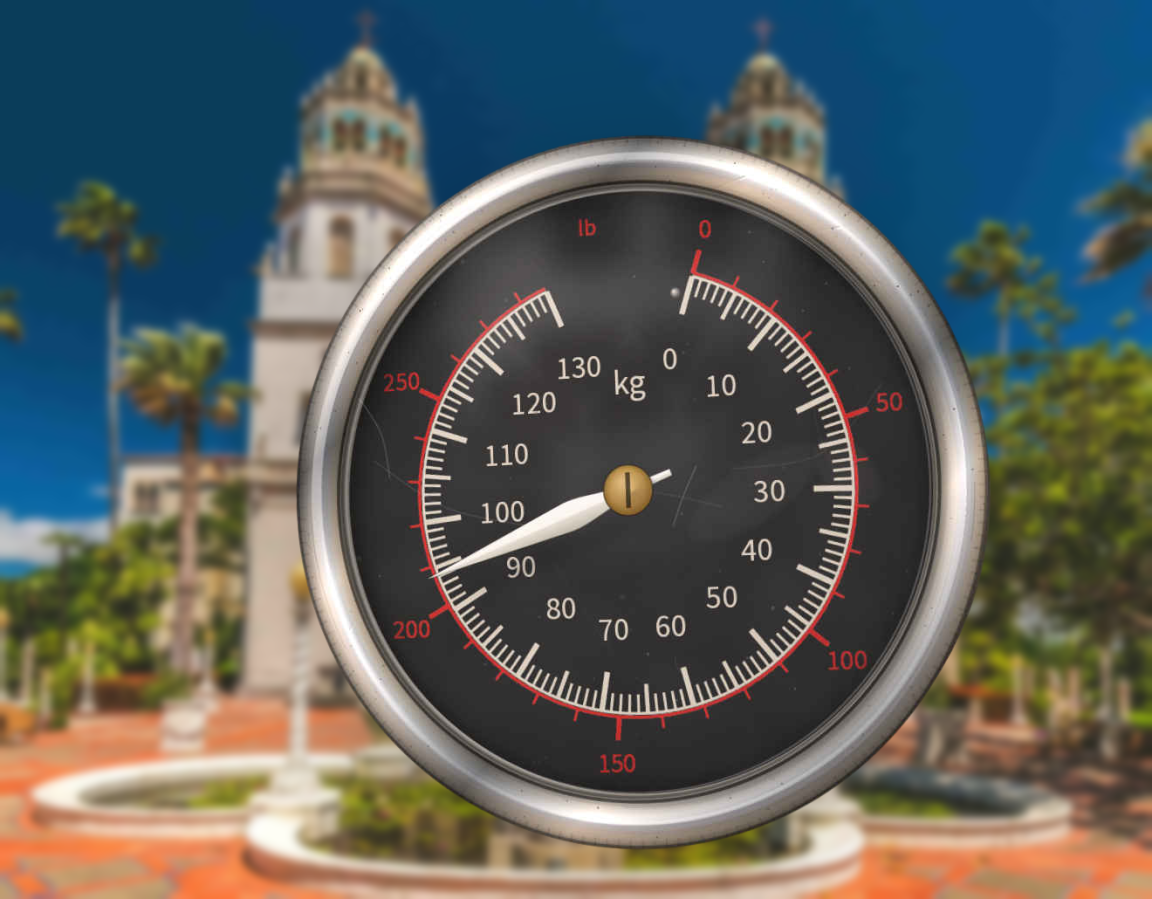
94 kg
